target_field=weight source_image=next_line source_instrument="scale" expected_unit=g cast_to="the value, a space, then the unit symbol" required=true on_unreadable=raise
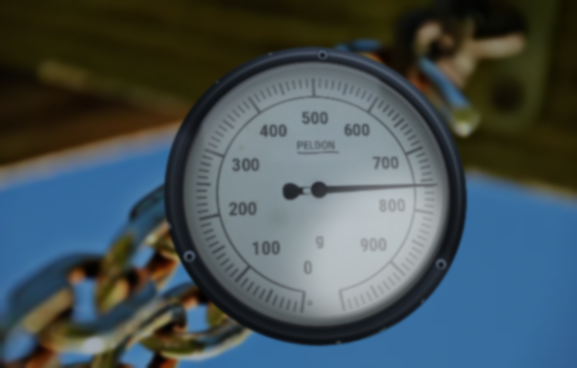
760 g
